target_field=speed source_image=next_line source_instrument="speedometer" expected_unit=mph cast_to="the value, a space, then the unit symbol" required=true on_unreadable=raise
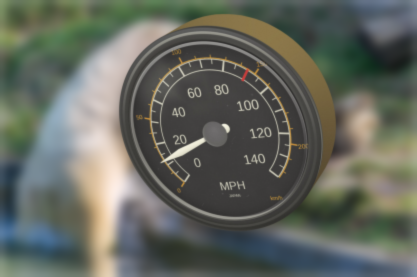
12.5 mph
